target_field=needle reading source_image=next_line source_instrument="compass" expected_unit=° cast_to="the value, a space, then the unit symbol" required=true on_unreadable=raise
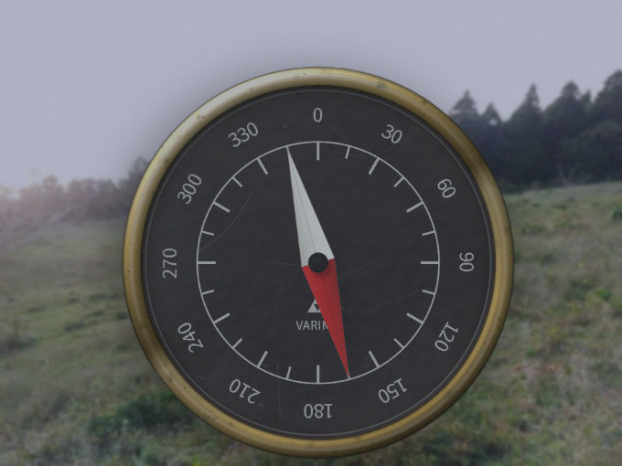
165 °
